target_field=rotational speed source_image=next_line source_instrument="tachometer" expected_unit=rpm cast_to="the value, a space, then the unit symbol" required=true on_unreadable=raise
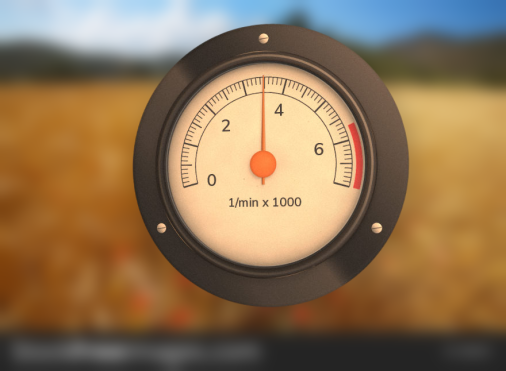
3500 rpm
